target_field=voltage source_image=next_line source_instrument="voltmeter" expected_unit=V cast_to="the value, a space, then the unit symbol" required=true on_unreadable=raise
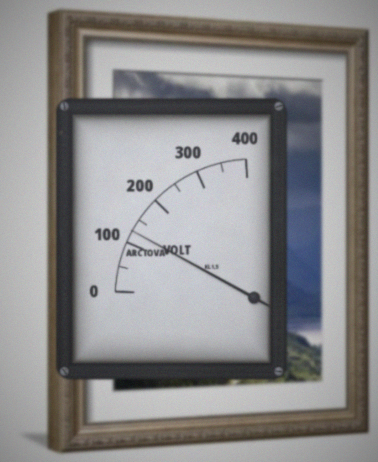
125 V
